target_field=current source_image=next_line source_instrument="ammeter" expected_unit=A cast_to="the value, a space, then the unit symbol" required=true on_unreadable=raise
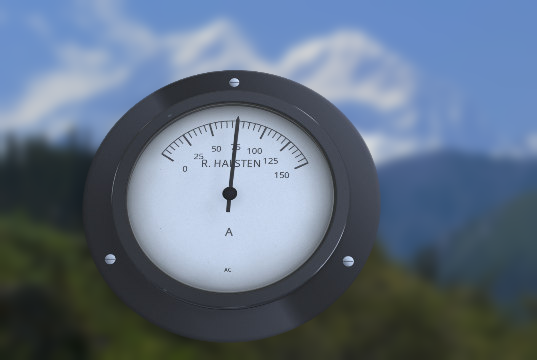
75 A
